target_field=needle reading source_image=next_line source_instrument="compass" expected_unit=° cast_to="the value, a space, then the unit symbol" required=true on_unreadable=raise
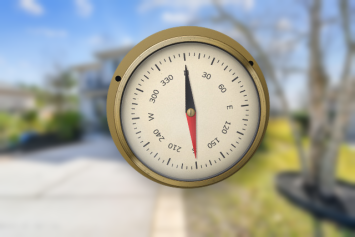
180 °
